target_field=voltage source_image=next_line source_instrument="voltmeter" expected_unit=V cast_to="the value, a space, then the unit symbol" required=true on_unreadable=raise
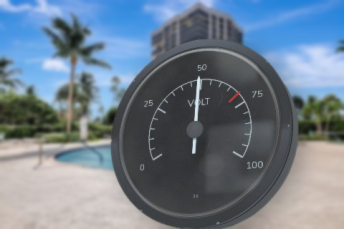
50 V
